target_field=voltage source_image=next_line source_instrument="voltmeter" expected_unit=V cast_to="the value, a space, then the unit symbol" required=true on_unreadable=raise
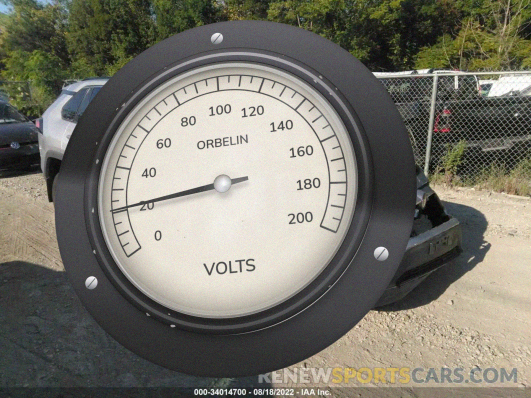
20 V
